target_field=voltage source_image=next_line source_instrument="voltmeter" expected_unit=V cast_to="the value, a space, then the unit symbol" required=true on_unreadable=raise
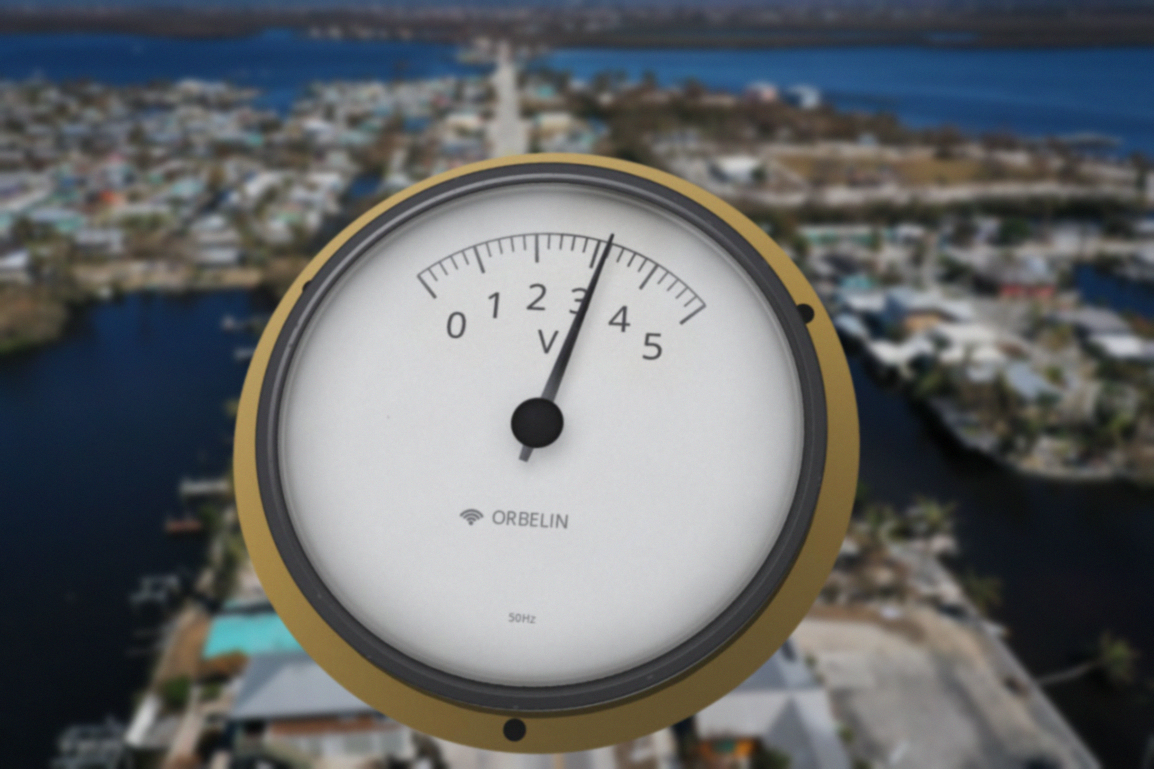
3.2 V
